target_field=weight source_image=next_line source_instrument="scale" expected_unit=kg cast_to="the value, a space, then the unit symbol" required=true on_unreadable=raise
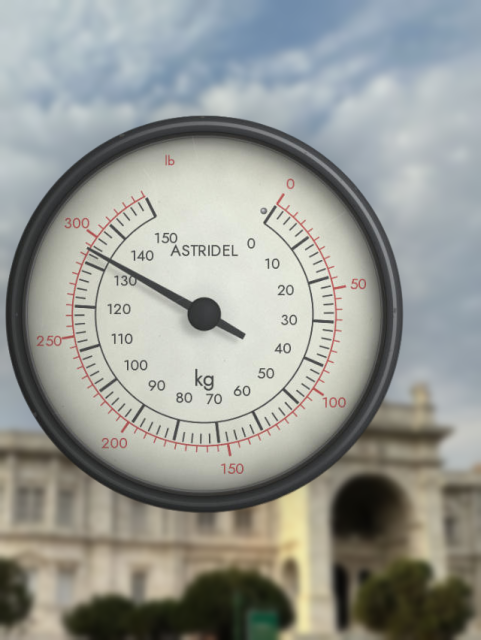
133 kg
